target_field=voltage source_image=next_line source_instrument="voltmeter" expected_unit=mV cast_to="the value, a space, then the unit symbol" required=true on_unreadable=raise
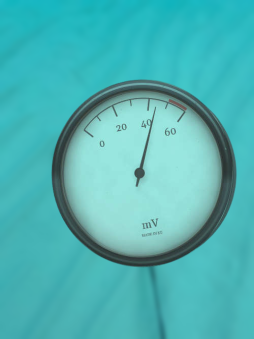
45 mV
